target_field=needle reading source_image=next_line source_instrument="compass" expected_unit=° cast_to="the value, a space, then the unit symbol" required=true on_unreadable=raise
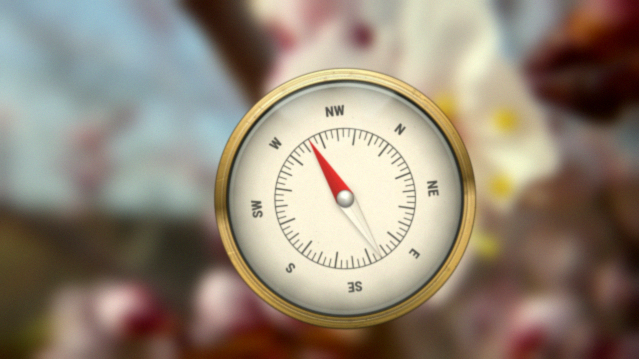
290 °
